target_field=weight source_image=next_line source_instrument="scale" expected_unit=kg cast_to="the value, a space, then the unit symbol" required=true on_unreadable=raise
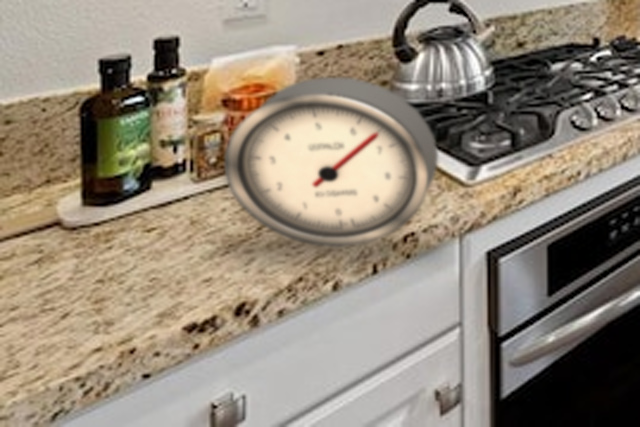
6.5 kg
